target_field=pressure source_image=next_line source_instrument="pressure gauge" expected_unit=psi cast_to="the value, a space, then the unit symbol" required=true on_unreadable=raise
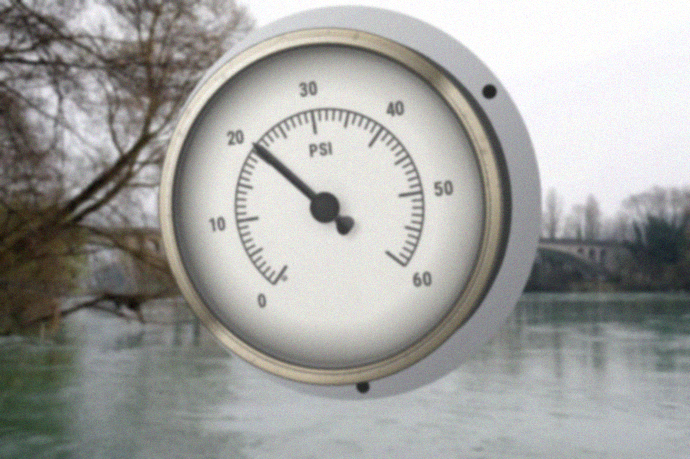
21 psi
